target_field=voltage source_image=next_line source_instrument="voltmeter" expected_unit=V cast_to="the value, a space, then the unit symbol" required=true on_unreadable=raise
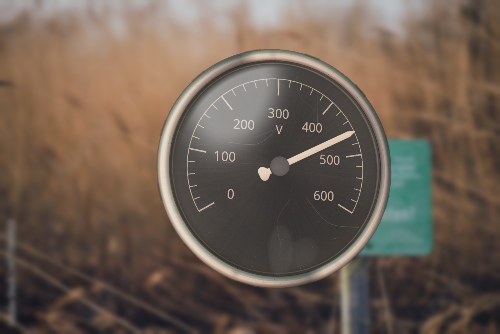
460 V
